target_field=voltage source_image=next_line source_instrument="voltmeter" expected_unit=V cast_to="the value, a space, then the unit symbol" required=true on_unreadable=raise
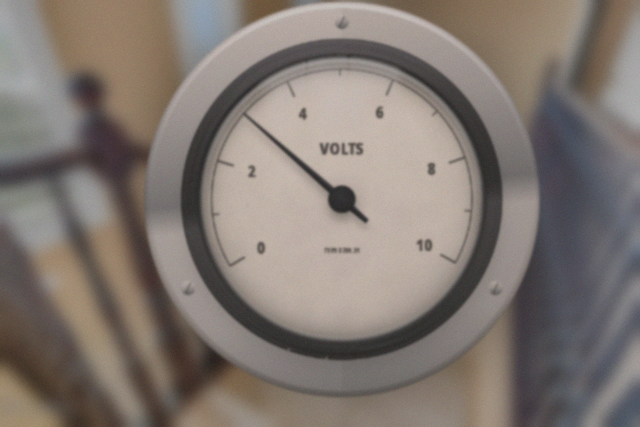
3 V
